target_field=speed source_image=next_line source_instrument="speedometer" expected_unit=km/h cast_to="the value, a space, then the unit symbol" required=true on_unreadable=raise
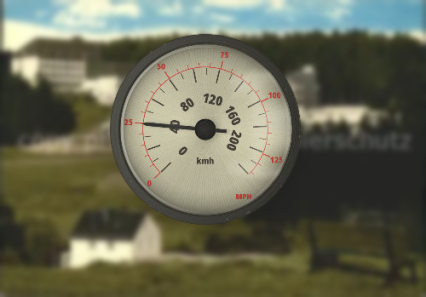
40 km/h
